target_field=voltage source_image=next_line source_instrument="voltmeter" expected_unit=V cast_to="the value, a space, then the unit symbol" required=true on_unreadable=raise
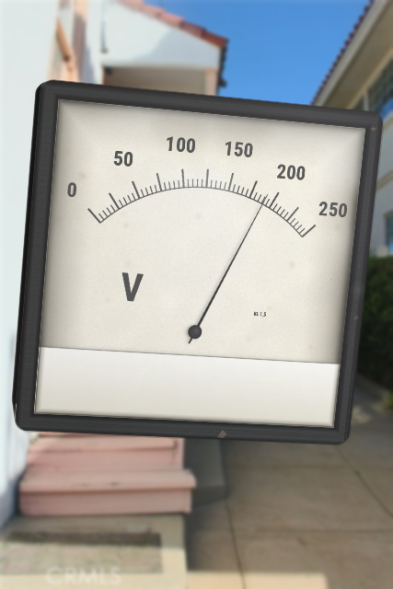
190 V
